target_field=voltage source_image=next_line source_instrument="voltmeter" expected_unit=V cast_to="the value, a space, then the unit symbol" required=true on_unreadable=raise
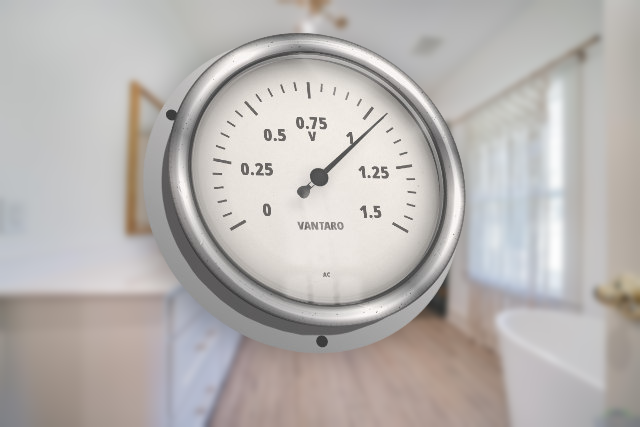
1.05 V
